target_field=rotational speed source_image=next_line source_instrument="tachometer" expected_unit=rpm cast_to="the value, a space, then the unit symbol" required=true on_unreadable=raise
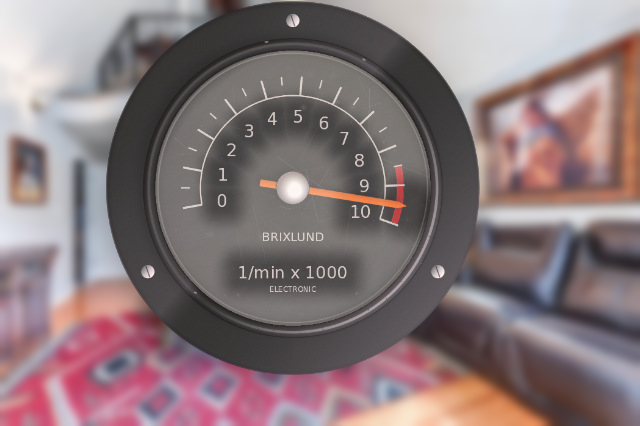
9500 rpm
